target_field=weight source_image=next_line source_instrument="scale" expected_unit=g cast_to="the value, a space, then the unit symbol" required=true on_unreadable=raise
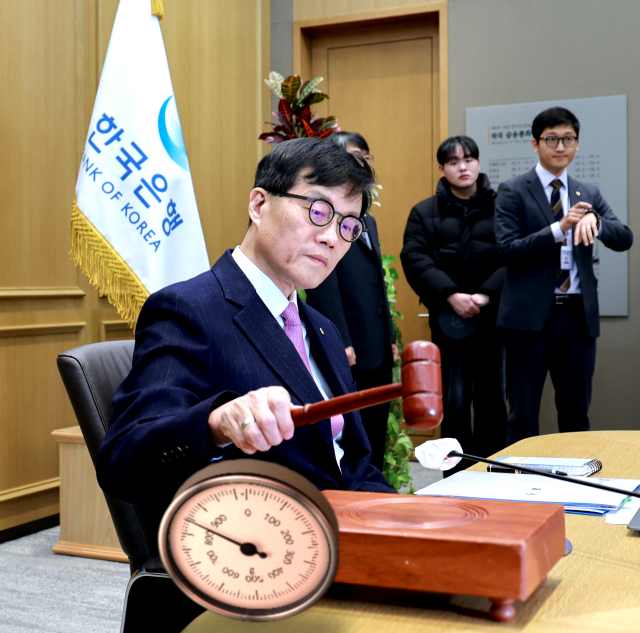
850 g
